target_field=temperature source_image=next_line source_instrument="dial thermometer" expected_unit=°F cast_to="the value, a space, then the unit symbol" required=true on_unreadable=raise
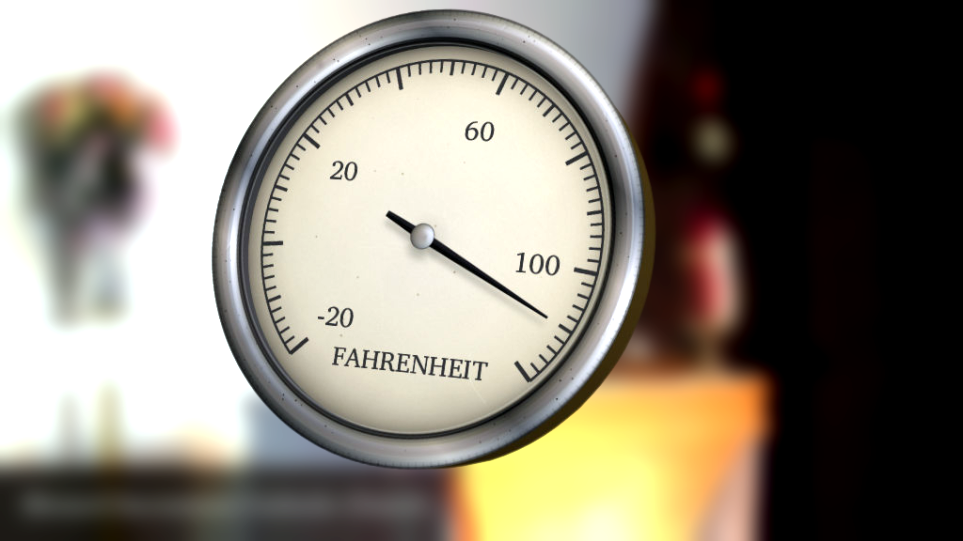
110 °F
